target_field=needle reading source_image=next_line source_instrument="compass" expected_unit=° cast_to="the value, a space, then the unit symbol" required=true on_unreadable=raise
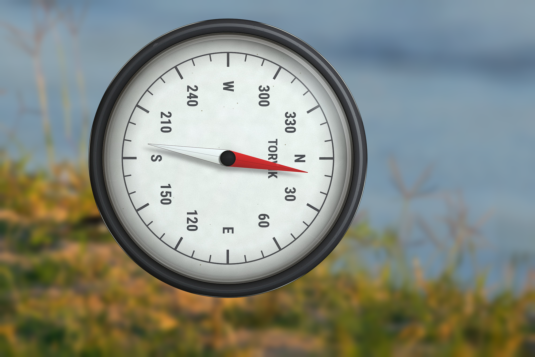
10 °
